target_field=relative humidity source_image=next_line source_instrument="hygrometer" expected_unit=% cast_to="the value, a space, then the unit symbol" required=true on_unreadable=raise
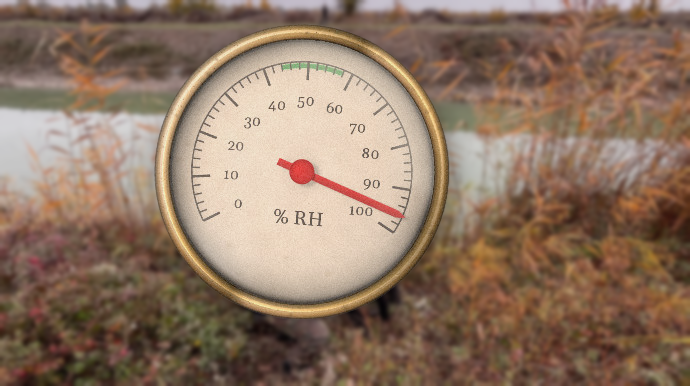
96 %
